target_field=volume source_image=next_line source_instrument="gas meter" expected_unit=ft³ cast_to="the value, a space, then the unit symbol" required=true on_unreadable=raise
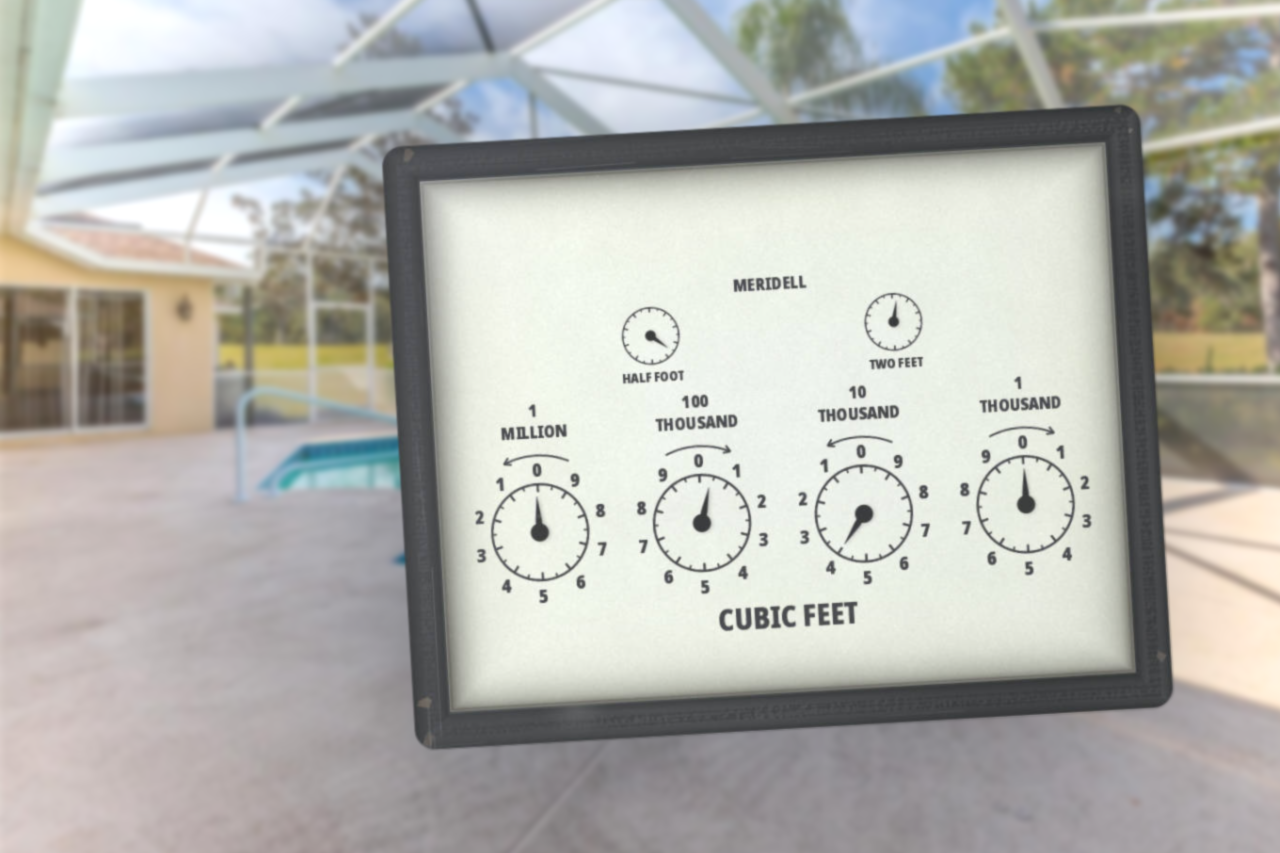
4000 ft³
